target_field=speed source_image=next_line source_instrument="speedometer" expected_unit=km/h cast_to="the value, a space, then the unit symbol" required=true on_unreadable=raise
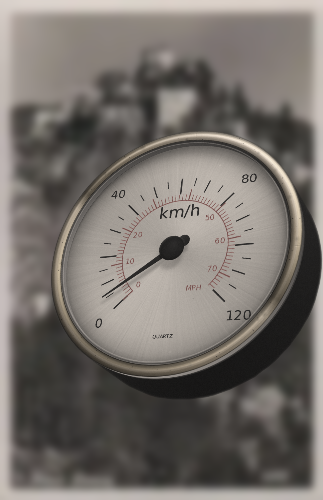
5 km/h
